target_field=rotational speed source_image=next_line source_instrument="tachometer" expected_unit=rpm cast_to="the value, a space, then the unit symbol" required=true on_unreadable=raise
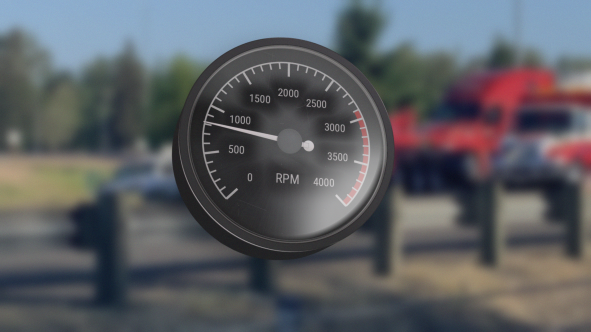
800 rpm
